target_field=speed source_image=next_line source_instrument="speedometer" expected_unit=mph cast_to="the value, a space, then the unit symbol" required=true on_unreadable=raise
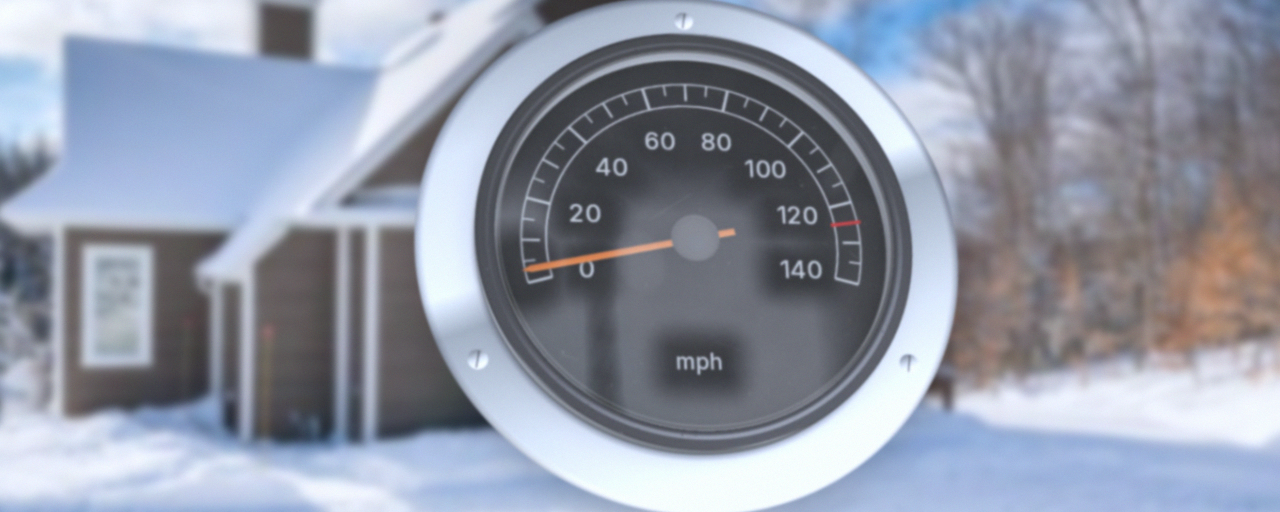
2.5 mph
